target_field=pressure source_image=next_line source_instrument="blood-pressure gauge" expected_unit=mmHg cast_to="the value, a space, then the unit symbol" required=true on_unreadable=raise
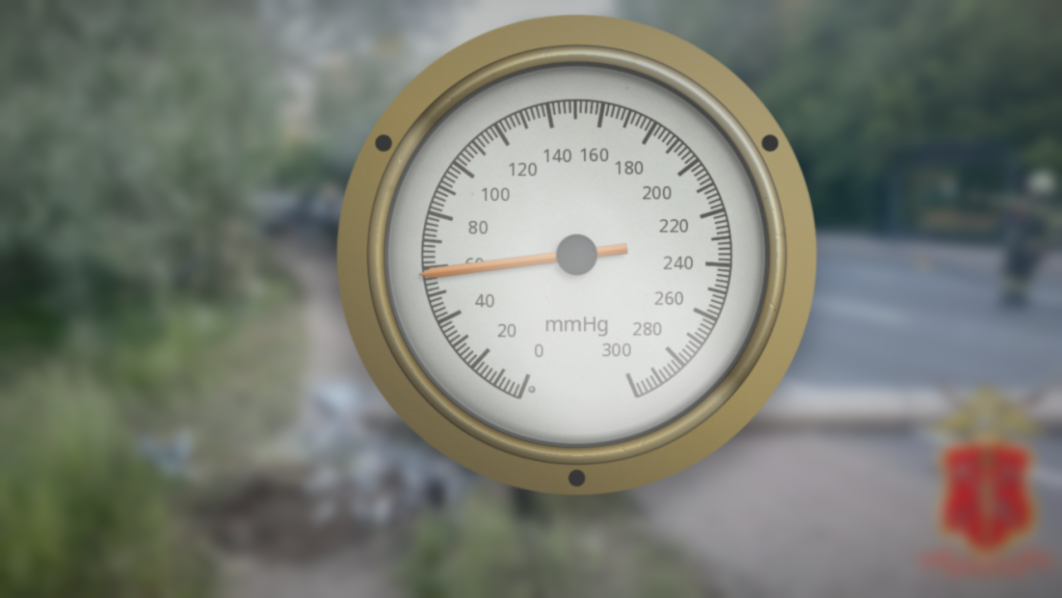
58 mmHg
